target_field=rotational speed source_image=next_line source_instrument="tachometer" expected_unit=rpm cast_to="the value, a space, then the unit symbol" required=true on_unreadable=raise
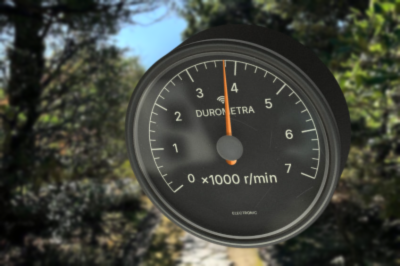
3800 rpm
